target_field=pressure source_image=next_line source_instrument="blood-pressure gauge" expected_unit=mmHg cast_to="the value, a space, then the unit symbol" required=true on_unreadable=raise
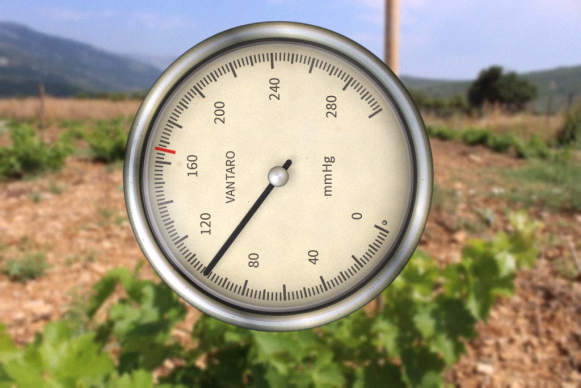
100 mmHg
